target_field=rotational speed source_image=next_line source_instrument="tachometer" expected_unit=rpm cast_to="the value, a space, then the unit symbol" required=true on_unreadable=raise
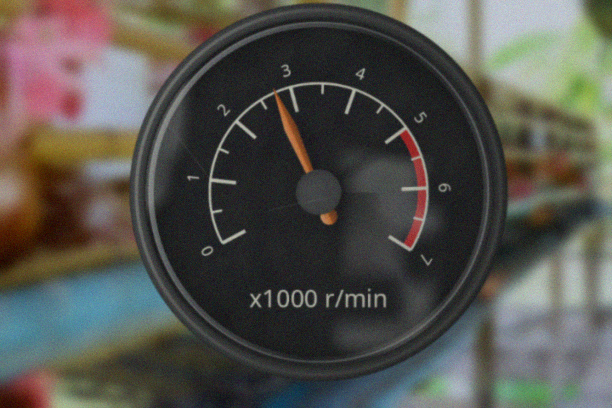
2750 rpm
